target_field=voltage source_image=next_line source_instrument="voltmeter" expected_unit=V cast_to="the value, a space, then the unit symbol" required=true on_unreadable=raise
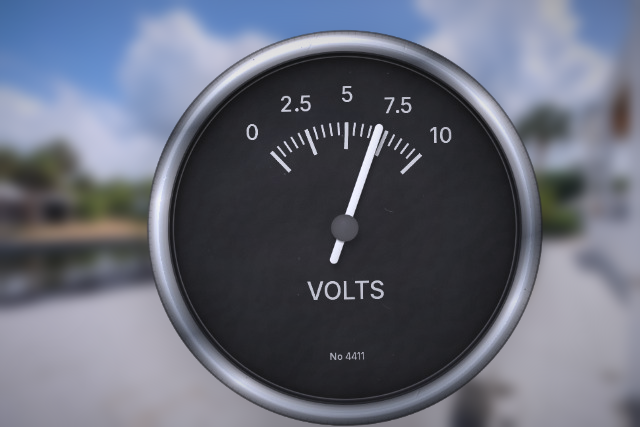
7 V
